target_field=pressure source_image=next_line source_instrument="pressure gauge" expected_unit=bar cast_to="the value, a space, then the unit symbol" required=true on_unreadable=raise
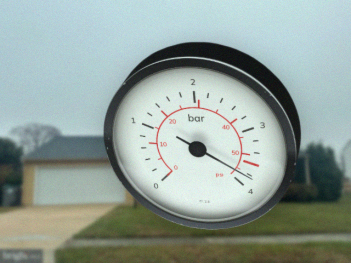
3.8 bar
